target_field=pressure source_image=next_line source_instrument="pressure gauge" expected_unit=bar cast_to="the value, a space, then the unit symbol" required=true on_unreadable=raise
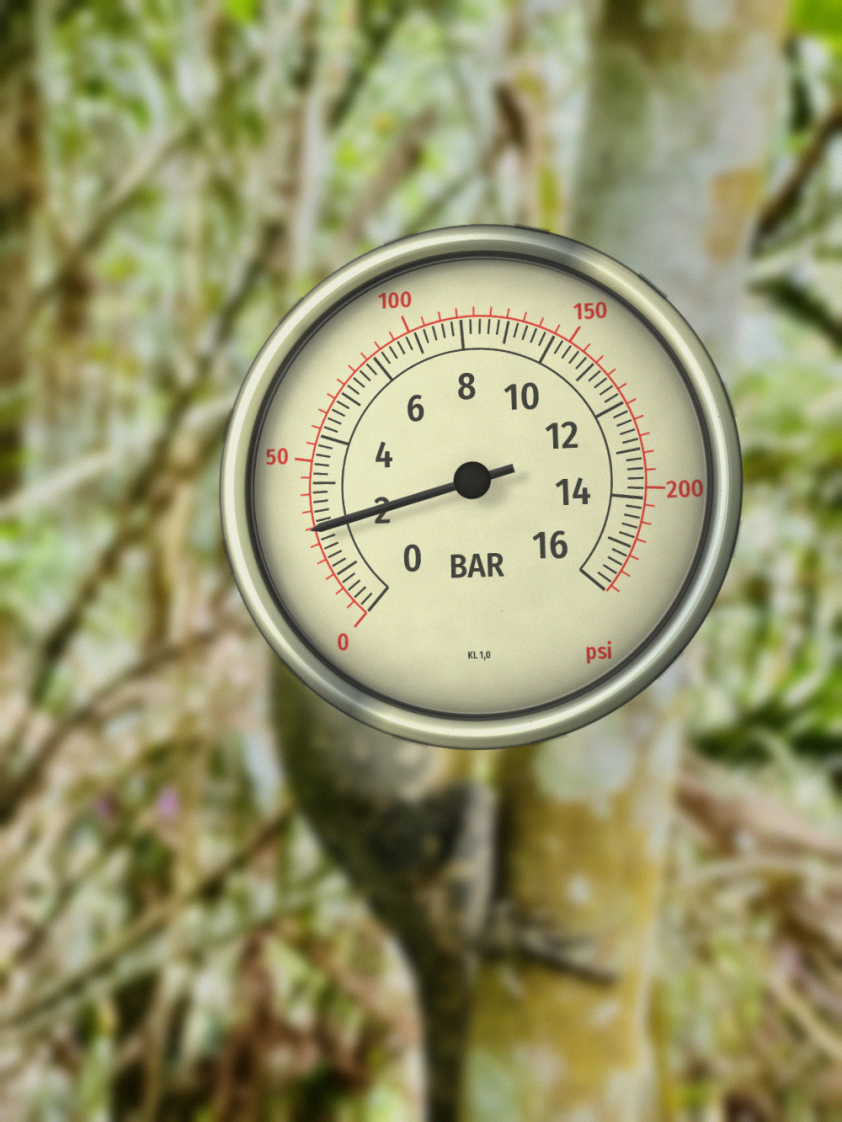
2 bar
